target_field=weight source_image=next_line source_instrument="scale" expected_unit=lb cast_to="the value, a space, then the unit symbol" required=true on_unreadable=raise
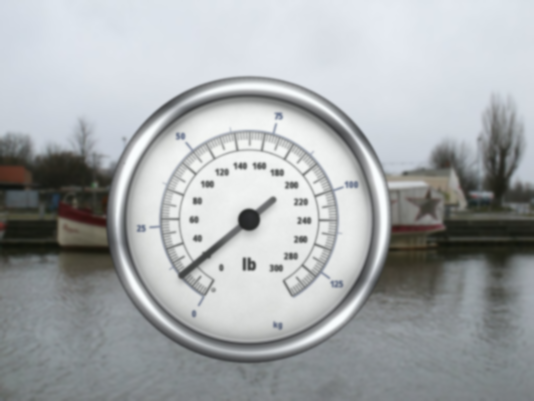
20 lb
